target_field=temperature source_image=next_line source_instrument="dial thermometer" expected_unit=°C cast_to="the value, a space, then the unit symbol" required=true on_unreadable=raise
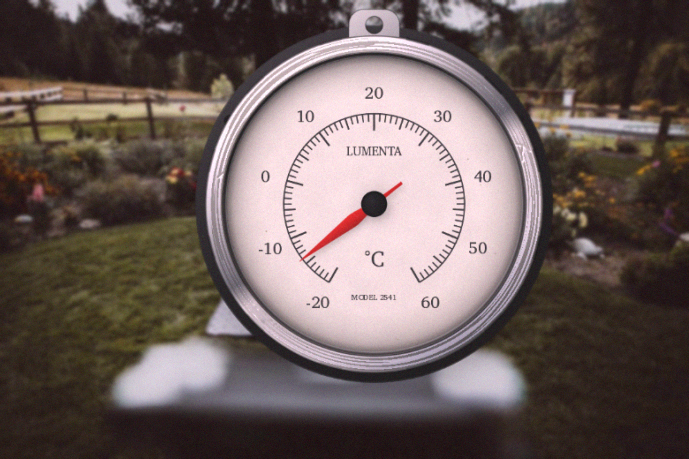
-14 °C
